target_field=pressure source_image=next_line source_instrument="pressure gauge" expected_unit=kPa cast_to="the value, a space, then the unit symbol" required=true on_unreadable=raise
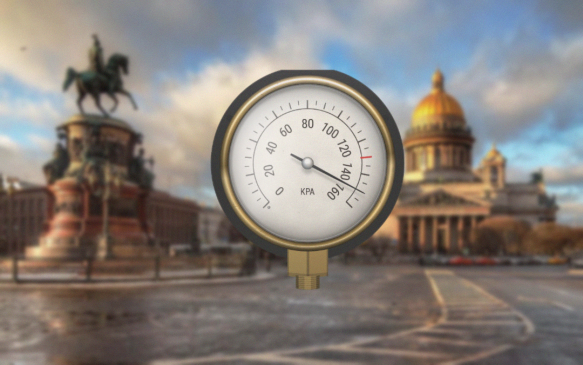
150 kPa
